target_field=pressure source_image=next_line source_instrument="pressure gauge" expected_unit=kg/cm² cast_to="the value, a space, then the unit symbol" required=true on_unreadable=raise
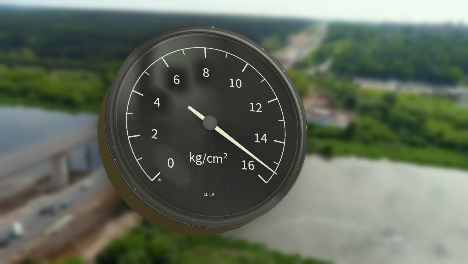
15.5 kg/cm²
